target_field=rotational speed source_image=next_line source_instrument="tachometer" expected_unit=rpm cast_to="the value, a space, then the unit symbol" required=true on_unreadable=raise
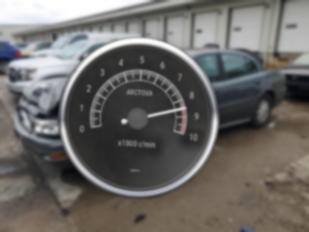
8500 rpm
